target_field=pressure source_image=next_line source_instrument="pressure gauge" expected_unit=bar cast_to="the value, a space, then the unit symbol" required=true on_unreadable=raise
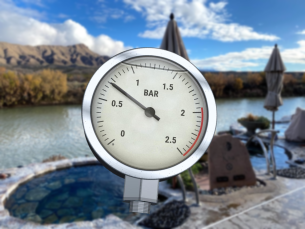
0.7 bar
